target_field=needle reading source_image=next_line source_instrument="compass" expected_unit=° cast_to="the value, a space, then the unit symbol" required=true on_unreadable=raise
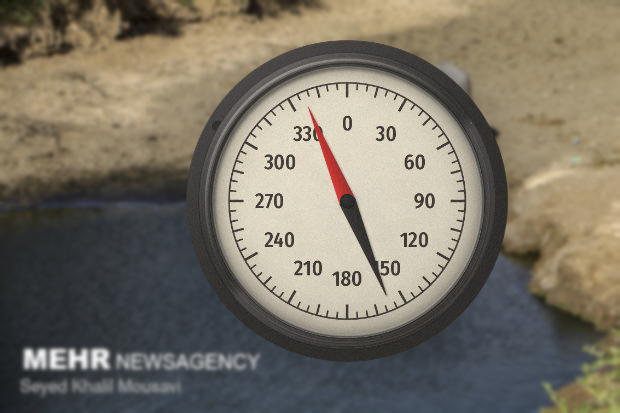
337.5 °
